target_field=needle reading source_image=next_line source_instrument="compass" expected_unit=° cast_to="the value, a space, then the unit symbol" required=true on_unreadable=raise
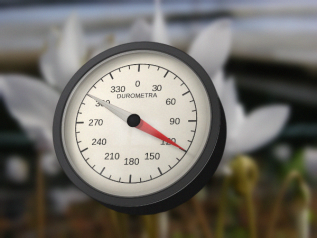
120 °
